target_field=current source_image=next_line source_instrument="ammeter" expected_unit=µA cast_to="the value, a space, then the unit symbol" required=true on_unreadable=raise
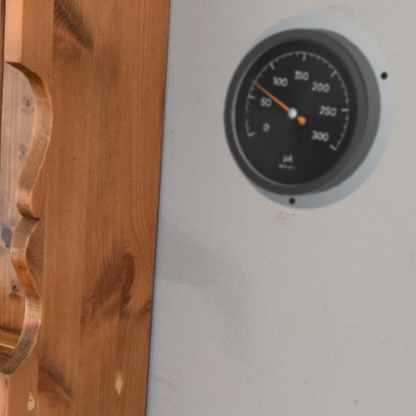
70 µA
